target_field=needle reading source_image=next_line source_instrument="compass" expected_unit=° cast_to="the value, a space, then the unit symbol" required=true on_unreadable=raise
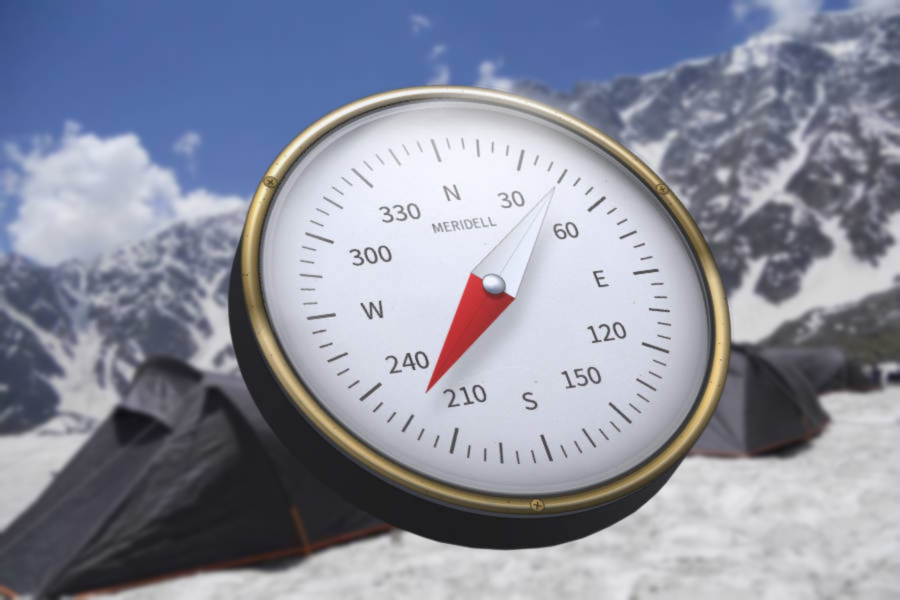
225 °
